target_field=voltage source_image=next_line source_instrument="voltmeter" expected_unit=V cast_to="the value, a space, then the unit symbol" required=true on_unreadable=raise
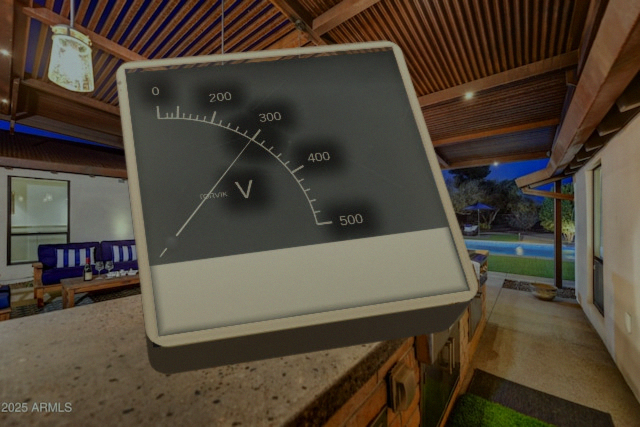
300 V
